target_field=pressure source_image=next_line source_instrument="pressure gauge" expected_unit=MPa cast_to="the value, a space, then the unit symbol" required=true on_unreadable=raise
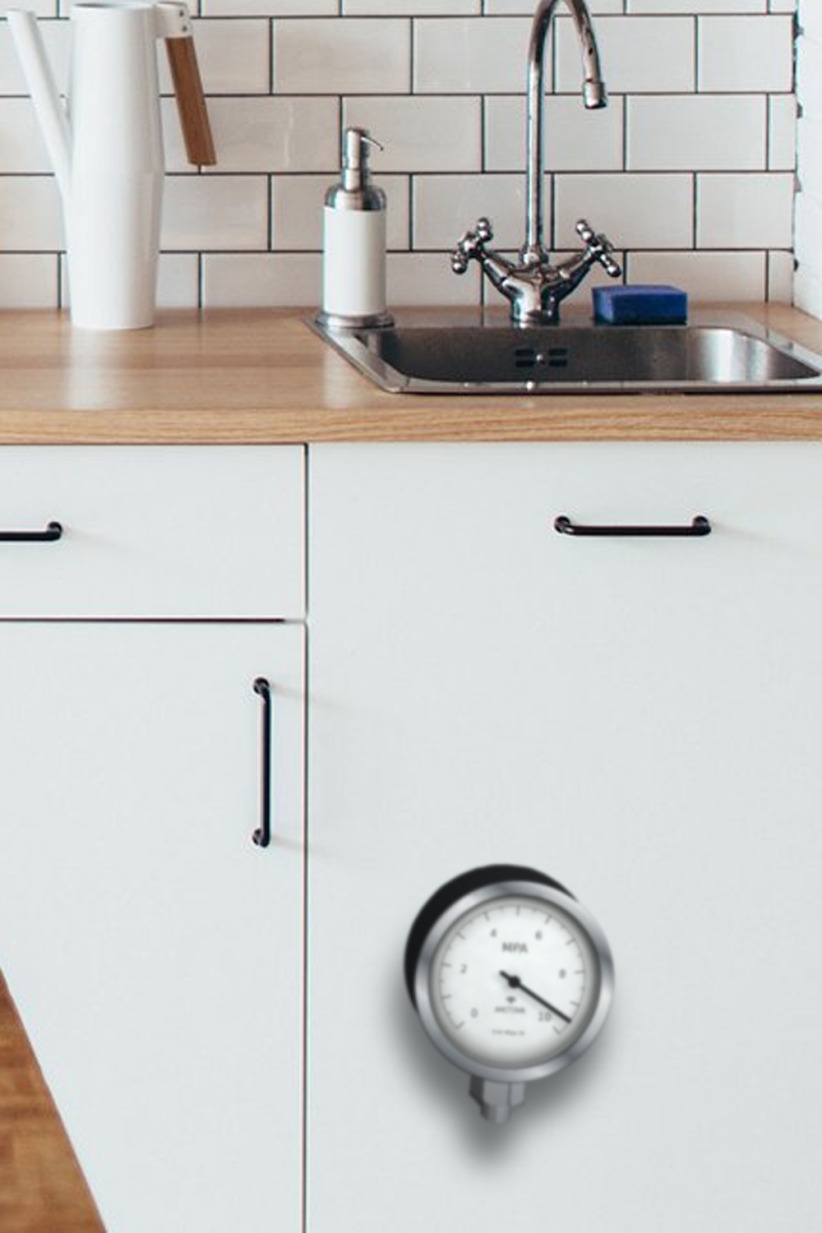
9.5 MPa
